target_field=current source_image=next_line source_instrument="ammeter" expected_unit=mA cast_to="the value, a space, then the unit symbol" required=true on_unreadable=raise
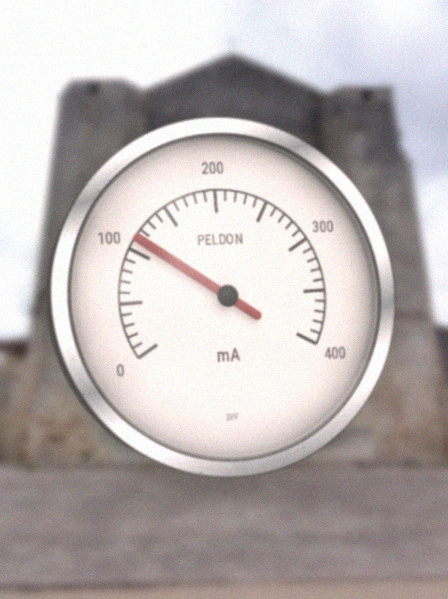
110 mA
